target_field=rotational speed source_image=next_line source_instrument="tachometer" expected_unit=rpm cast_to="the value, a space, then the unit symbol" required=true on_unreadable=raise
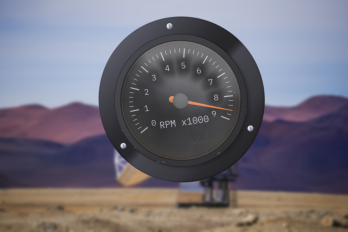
8600 rpm
